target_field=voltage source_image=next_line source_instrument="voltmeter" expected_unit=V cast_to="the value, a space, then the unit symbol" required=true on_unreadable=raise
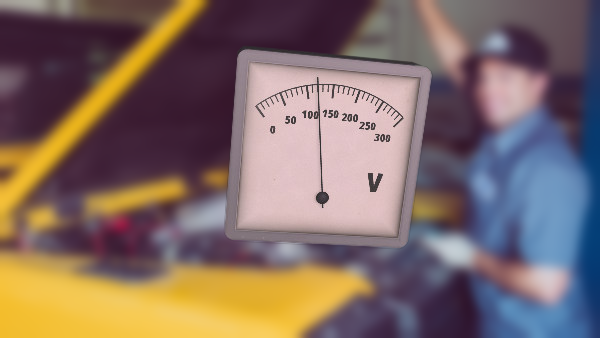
120 V
